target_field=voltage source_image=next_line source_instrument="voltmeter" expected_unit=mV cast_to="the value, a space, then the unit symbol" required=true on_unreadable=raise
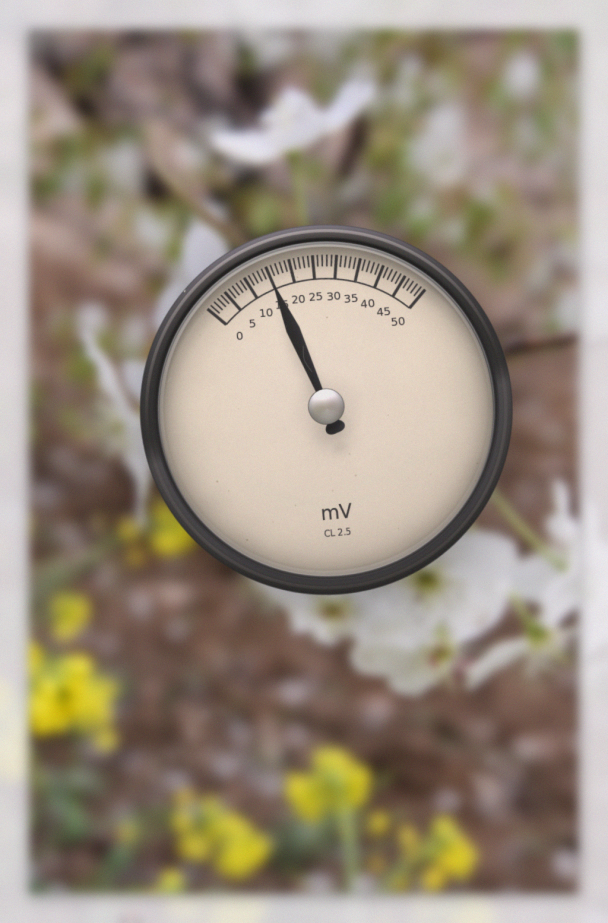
15 mV
